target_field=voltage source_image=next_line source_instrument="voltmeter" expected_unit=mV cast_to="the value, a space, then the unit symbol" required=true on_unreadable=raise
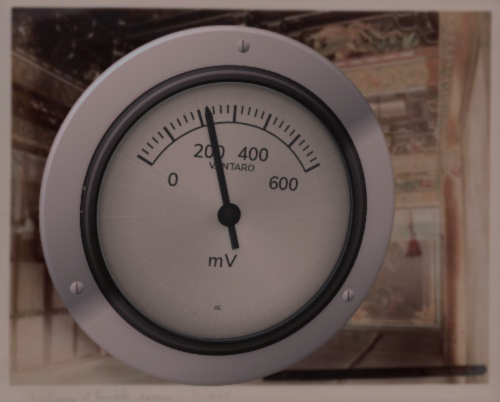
220 mV
